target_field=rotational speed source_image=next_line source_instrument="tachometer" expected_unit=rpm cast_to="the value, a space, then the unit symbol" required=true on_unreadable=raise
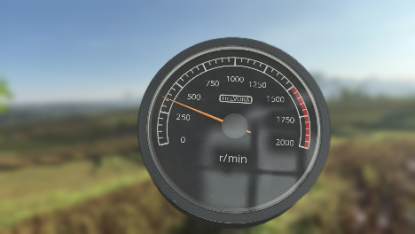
350 rpm
